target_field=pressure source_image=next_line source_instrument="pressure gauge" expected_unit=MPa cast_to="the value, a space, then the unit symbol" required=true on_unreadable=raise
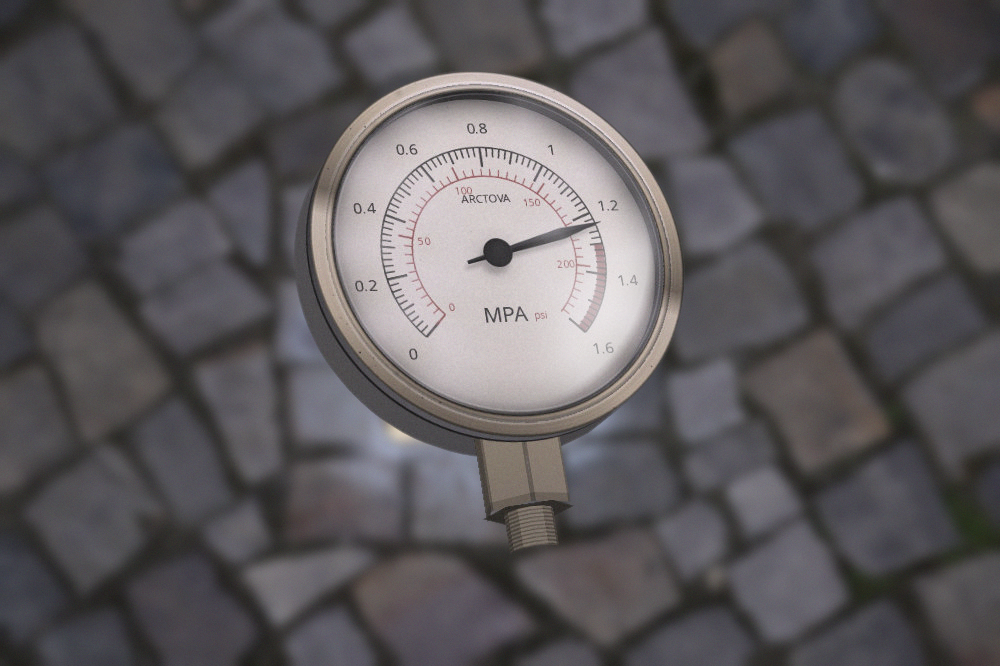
1.24 MPa
